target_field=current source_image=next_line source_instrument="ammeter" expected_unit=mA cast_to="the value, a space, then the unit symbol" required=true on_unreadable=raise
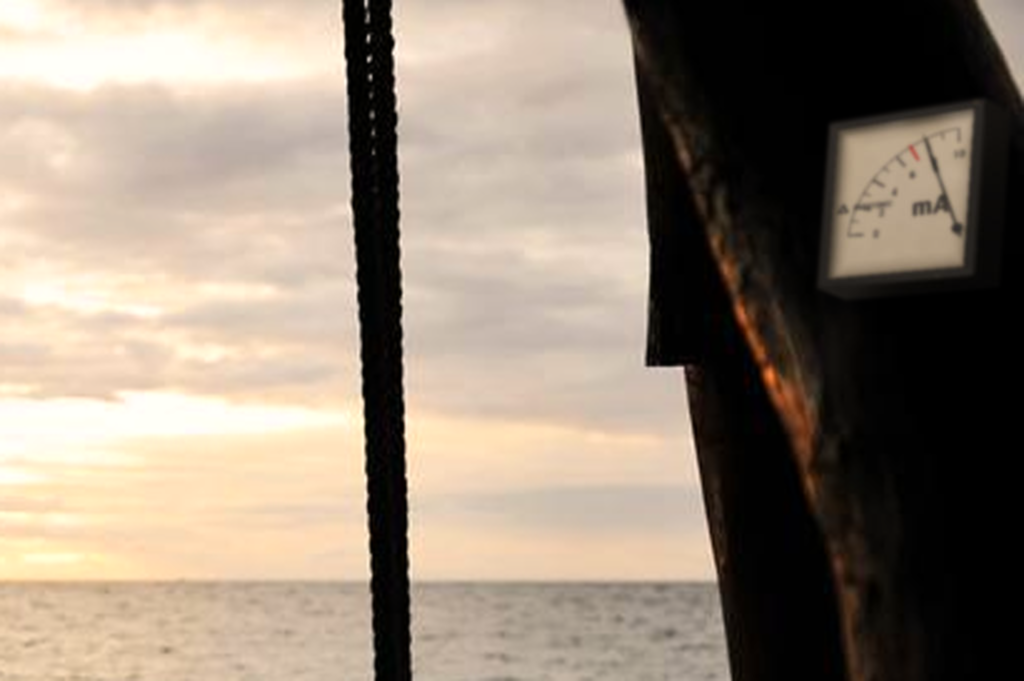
8 mA
